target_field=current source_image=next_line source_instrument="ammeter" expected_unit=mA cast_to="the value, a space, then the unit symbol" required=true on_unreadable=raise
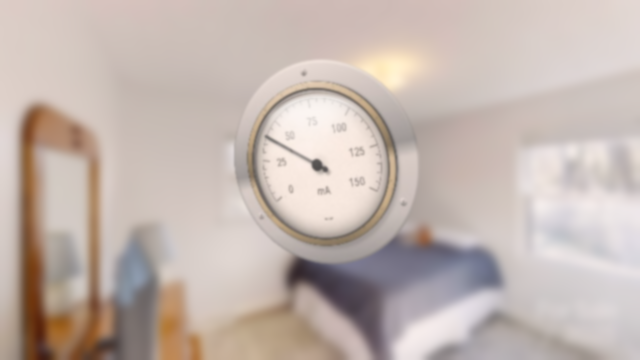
40 mA
